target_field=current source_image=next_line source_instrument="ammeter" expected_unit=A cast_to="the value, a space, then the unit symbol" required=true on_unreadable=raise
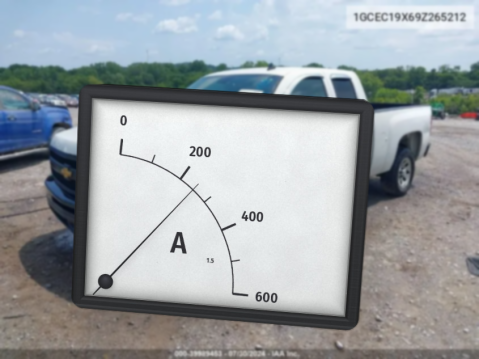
250 A
